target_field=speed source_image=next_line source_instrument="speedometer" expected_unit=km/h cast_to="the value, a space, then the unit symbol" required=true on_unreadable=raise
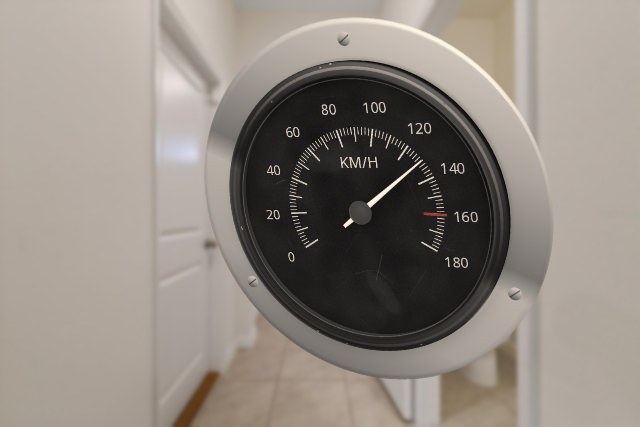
130 km/h
